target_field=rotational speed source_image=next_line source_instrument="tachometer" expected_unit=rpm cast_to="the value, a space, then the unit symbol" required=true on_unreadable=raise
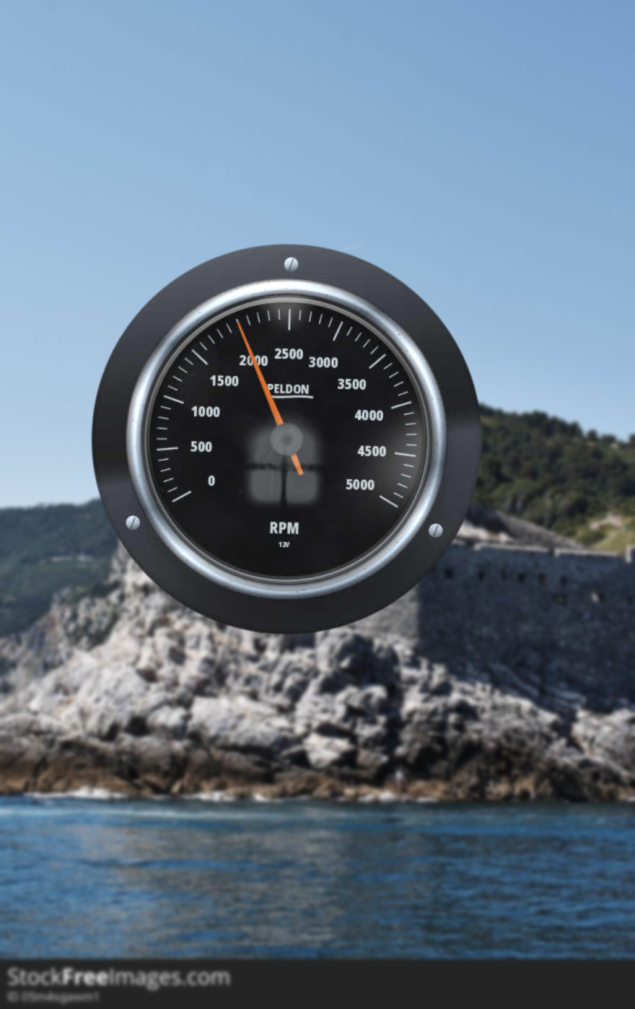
2000 rpm
